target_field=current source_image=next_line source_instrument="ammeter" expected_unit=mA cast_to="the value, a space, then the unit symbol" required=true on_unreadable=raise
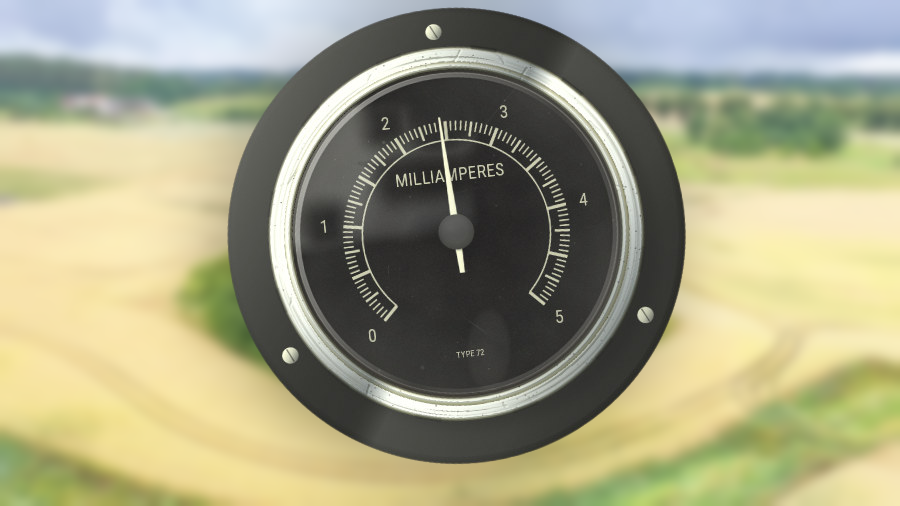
2.45 mA
